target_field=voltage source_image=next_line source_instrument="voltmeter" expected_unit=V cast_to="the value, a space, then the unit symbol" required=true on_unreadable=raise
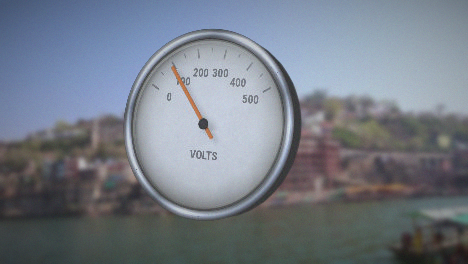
100 V
